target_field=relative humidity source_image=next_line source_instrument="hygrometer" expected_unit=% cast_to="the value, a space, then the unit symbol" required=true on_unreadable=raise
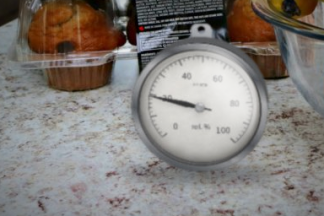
20 %
